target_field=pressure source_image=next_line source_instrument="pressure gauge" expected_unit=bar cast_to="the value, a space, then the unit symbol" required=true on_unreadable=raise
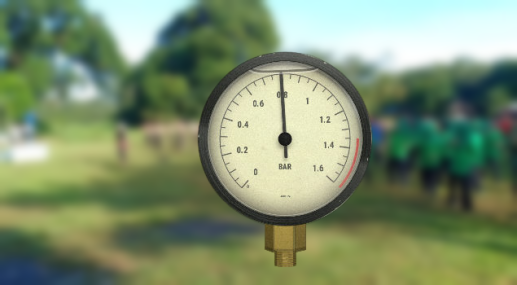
0.8 bar
